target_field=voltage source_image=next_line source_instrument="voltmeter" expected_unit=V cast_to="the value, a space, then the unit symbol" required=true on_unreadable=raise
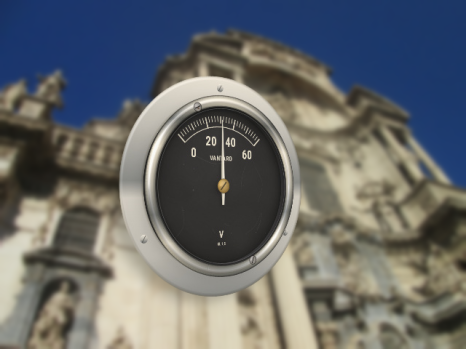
30 V
